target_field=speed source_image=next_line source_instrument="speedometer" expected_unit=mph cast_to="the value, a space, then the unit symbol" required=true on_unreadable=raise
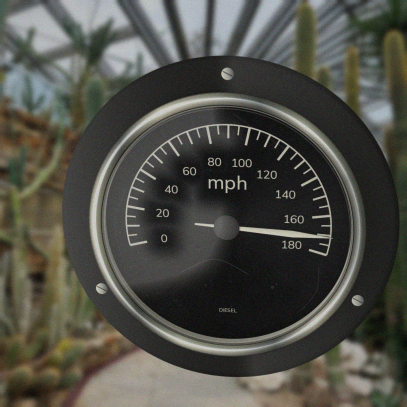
170 mph
